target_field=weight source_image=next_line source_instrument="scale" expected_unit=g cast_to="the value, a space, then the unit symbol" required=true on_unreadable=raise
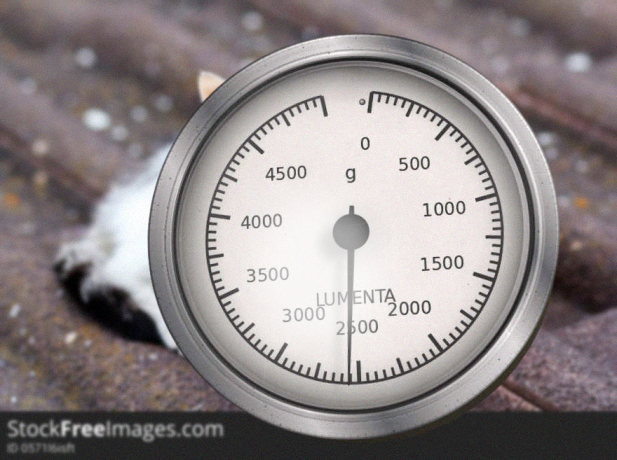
2550 g
